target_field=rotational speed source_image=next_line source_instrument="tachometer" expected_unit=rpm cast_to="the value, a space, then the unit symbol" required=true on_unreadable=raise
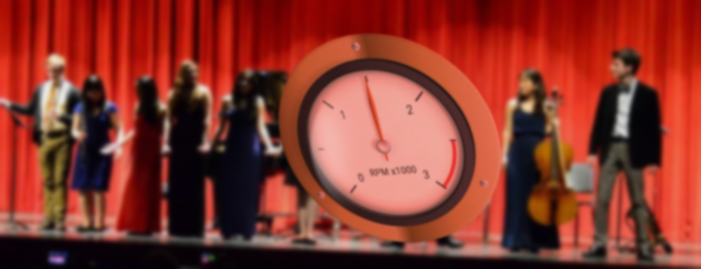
1500 rpm
